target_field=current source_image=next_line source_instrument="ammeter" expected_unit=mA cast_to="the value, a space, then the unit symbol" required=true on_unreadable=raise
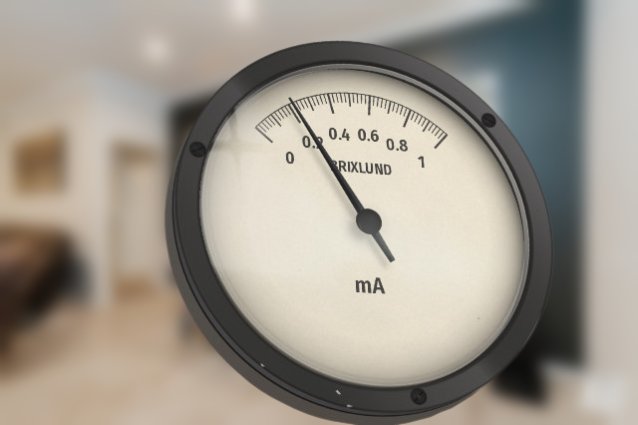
0.2 mA
